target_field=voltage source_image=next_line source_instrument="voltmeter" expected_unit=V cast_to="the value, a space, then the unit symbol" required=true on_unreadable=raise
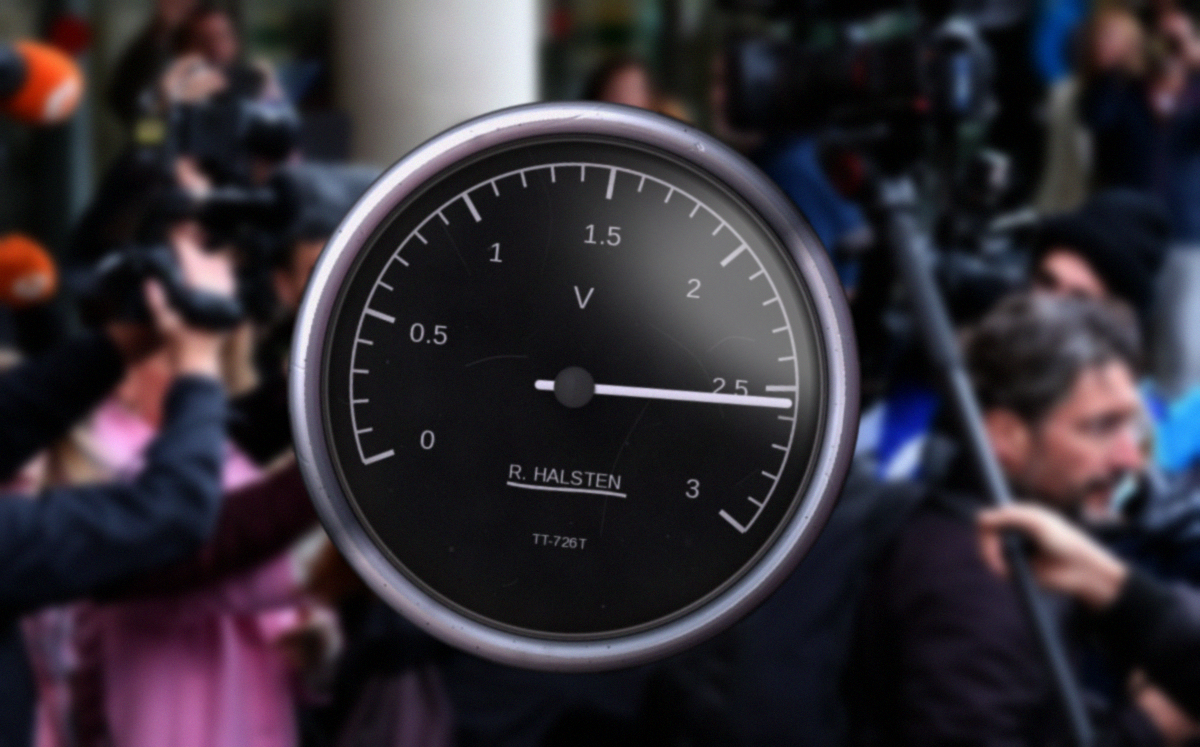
2.55 V
